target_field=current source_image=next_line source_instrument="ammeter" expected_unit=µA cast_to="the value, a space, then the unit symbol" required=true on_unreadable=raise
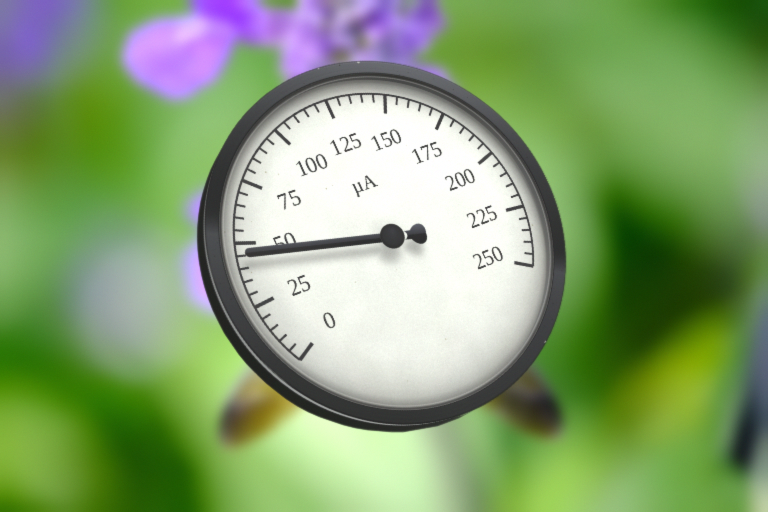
45 µA
